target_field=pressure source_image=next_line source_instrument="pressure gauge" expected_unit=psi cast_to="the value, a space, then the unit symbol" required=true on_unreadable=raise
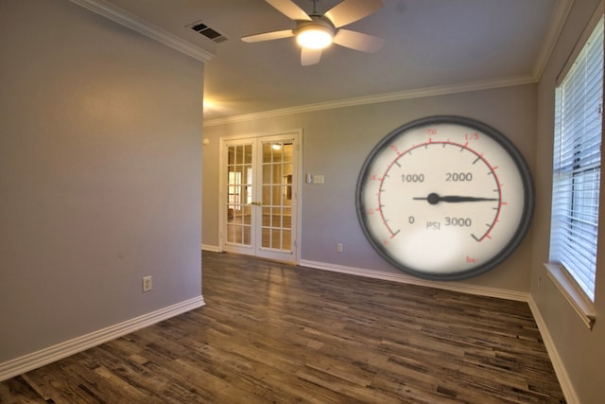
2500 psi
